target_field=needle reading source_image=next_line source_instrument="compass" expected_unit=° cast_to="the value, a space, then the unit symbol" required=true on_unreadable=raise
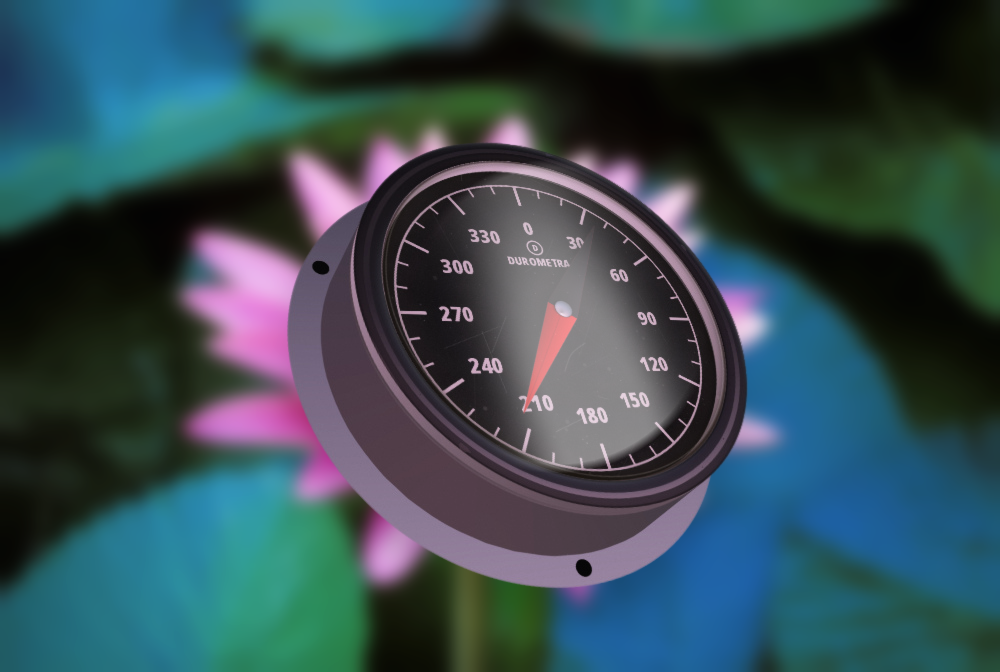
215 °
